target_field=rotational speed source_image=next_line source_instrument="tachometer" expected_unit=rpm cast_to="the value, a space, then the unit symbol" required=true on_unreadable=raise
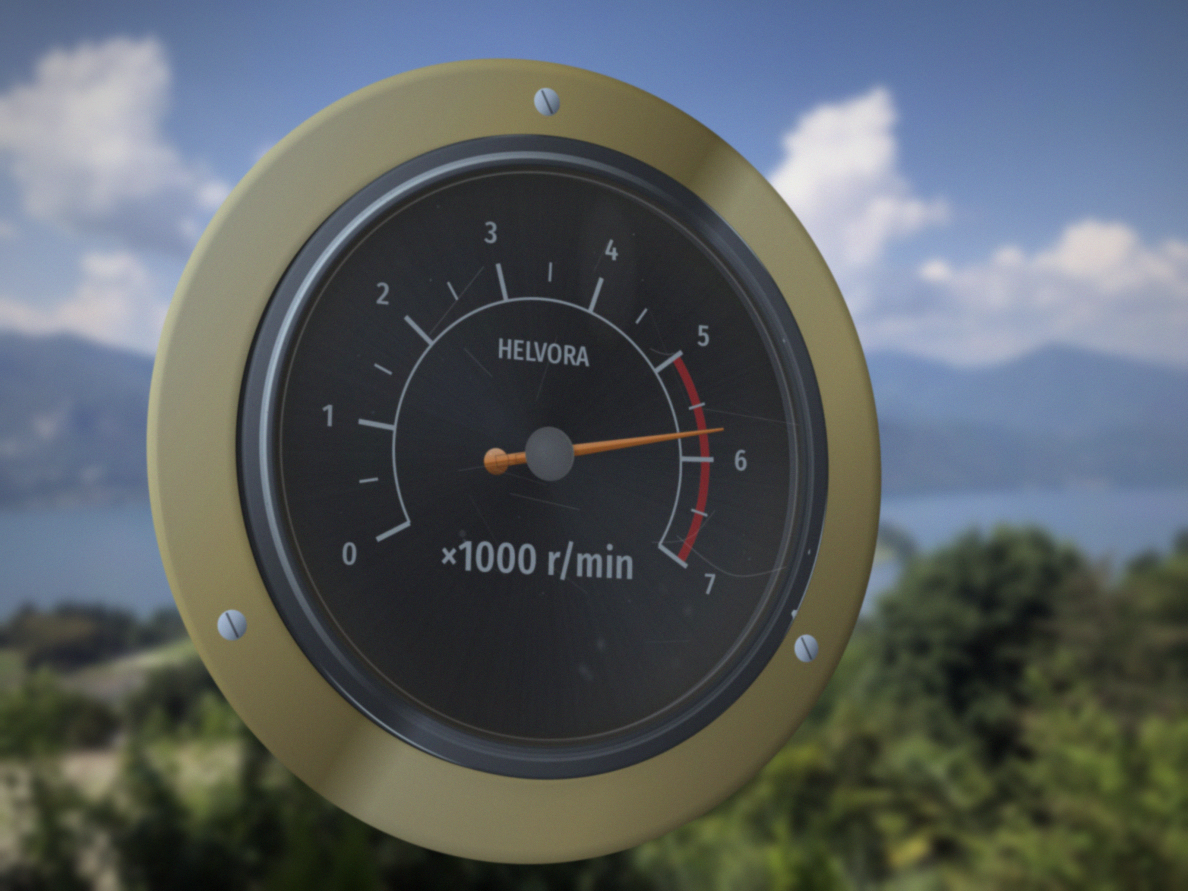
5750 rpm
